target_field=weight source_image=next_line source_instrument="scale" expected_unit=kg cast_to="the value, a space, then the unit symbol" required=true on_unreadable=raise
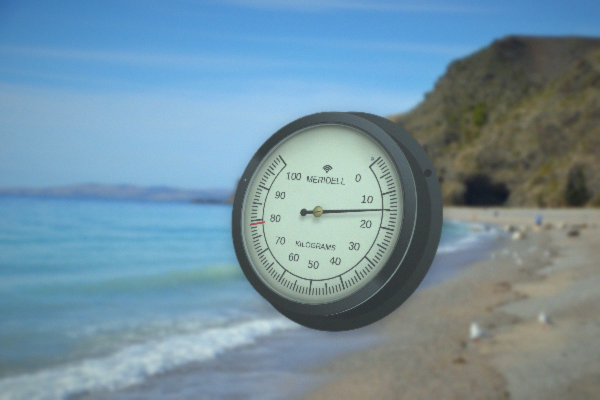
15 kg
